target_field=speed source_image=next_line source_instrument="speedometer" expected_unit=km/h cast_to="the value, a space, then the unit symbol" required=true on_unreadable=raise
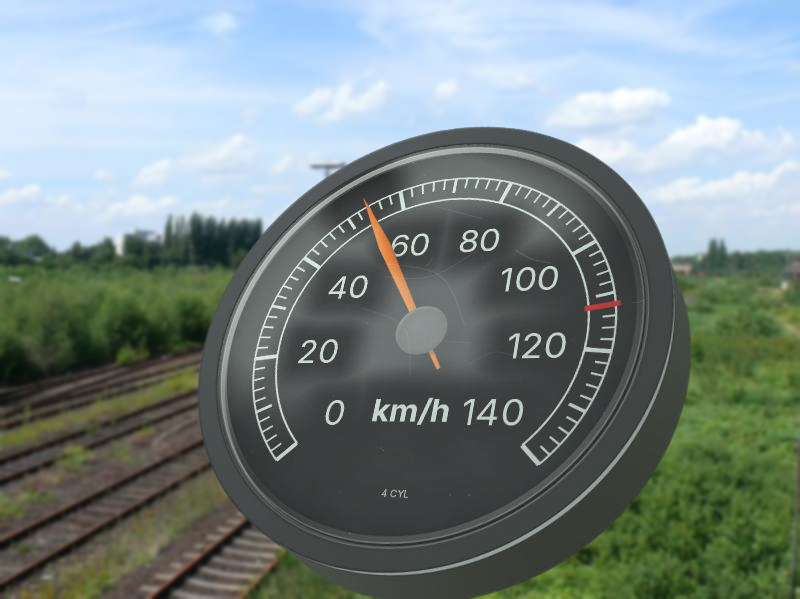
54 km/h
